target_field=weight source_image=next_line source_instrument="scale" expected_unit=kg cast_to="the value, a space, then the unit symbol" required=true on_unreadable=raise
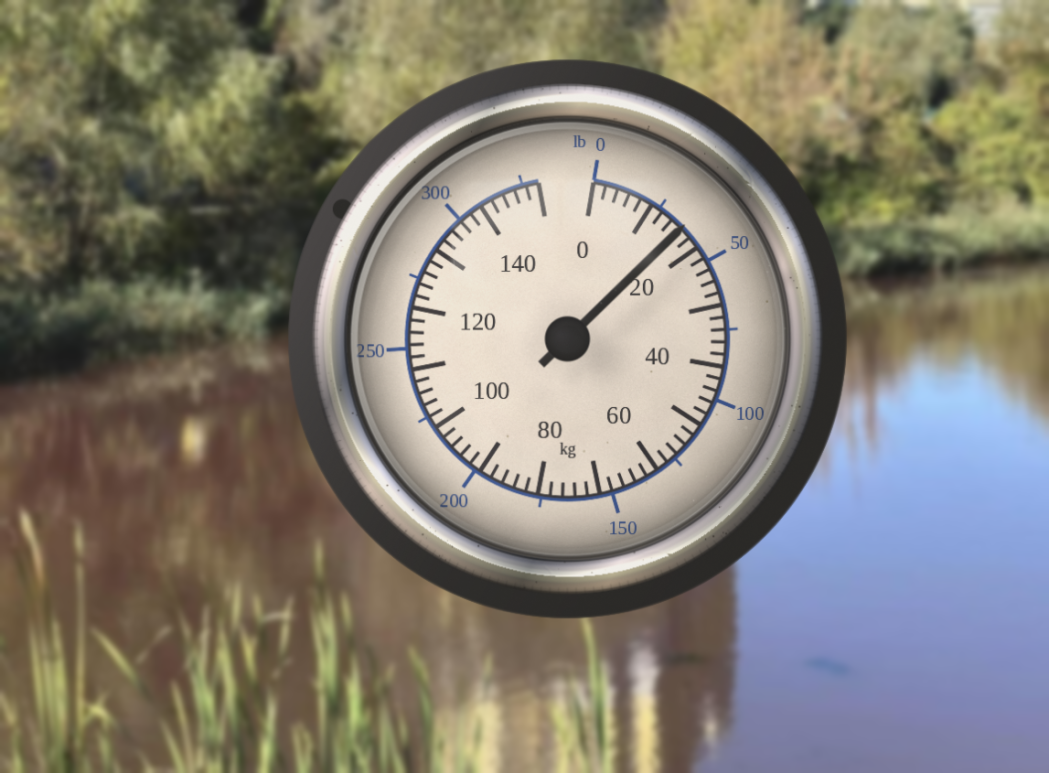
16 kg
